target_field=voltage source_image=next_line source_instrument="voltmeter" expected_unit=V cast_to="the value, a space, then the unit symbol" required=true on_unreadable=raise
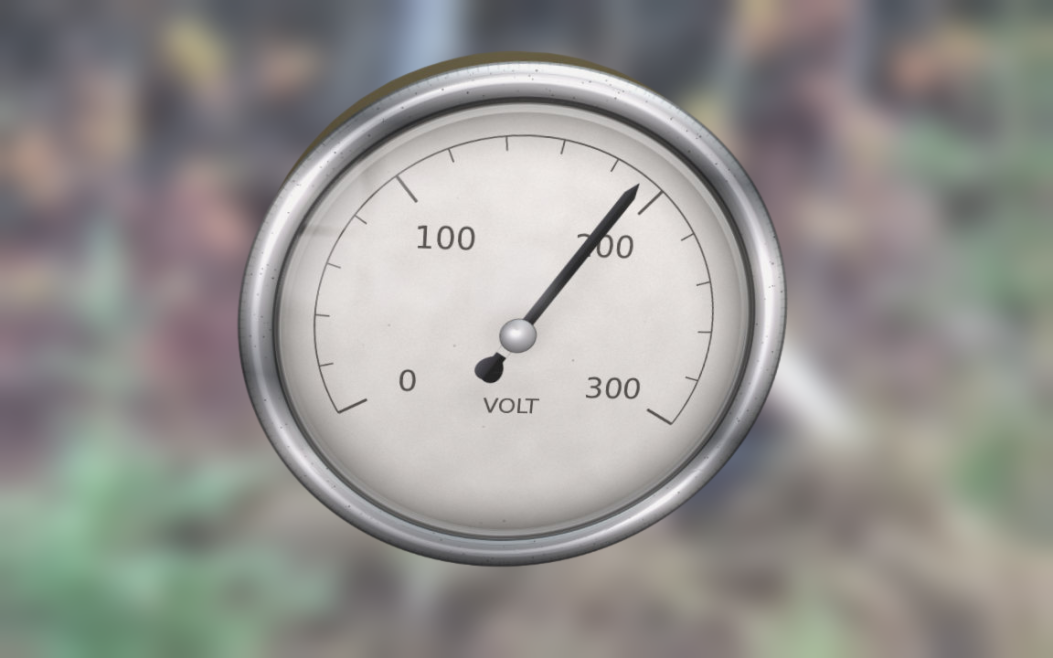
190 V
